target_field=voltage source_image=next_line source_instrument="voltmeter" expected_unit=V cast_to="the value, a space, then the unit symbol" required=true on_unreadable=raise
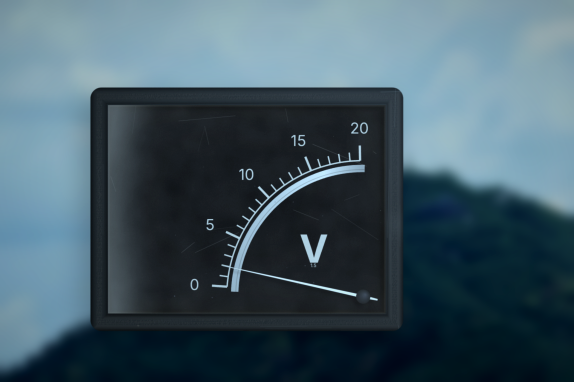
2 V
